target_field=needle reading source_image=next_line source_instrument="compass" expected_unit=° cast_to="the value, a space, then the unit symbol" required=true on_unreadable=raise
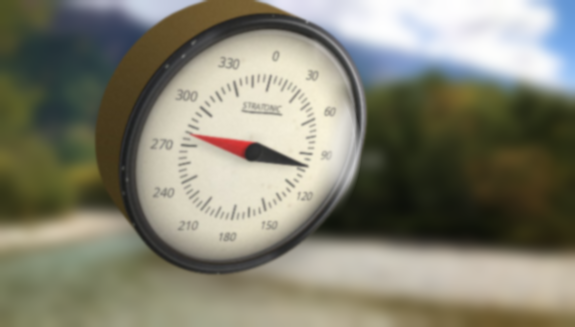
280 °
